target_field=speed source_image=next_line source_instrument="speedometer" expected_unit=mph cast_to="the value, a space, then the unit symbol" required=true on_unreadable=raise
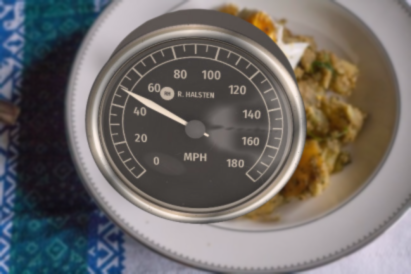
50 mph
